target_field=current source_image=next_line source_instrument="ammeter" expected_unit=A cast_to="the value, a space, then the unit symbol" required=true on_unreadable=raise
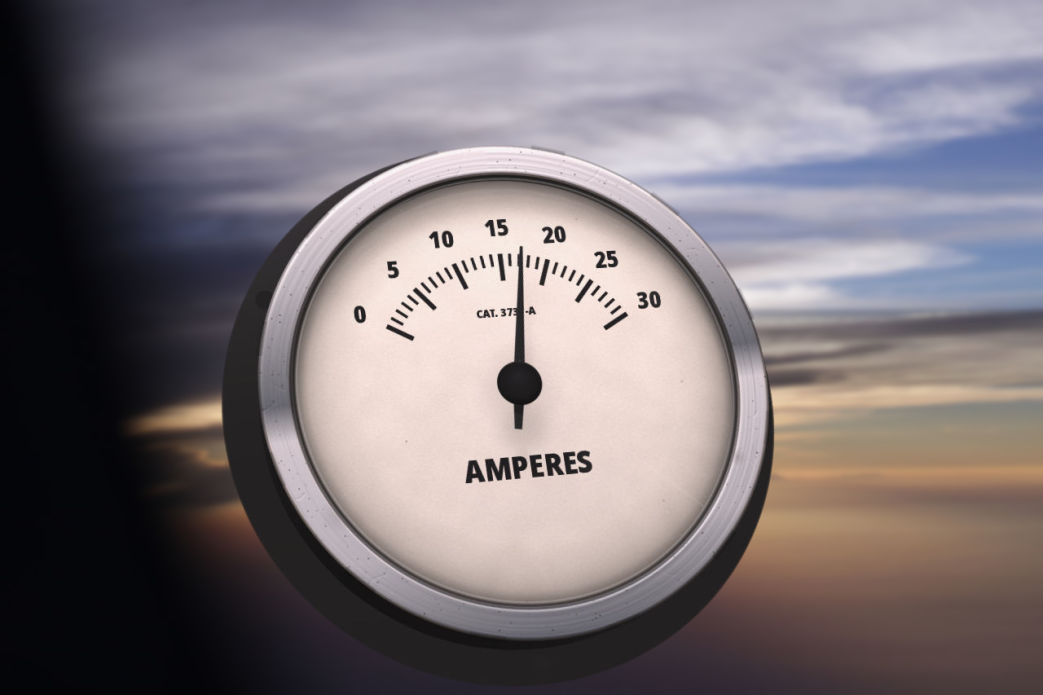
17 A
